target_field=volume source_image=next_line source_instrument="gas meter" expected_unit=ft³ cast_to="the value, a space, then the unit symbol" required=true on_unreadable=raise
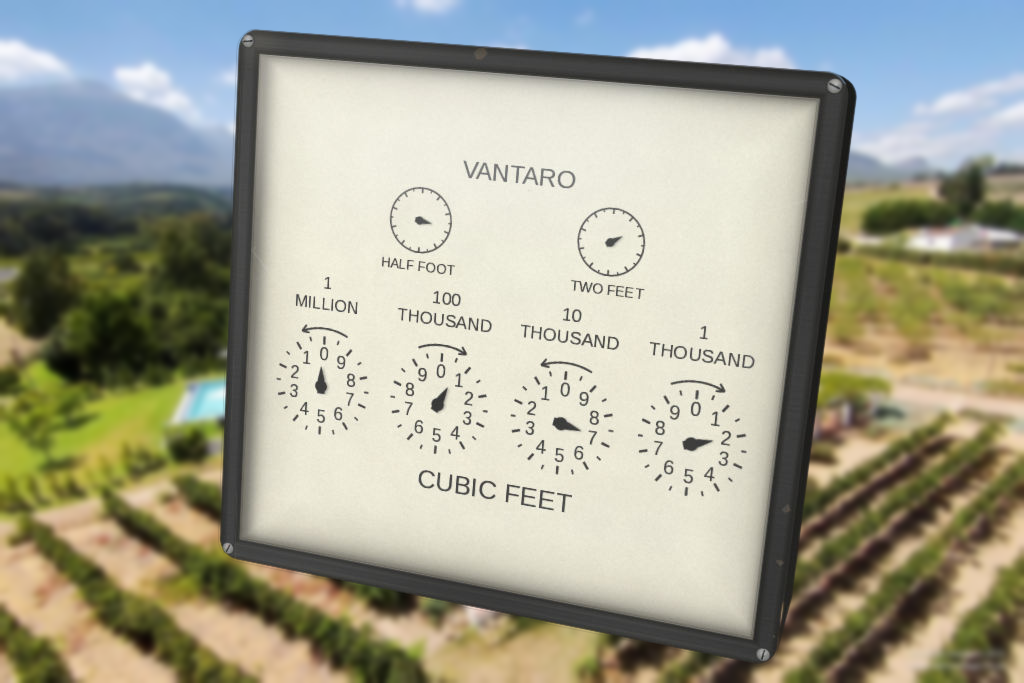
7200 ft³
